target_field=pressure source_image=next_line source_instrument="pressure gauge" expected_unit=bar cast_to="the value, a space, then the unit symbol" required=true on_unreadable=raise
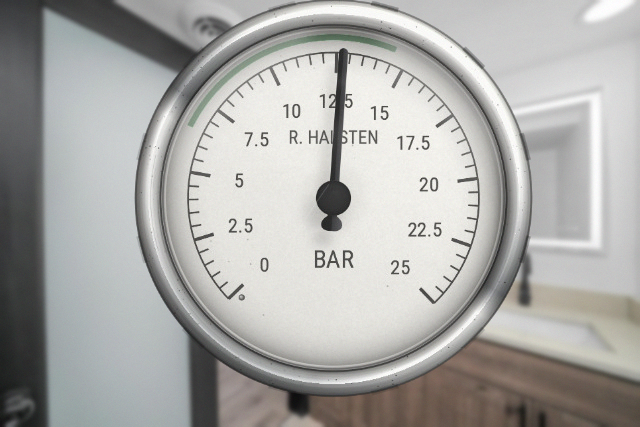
12.75 bar
